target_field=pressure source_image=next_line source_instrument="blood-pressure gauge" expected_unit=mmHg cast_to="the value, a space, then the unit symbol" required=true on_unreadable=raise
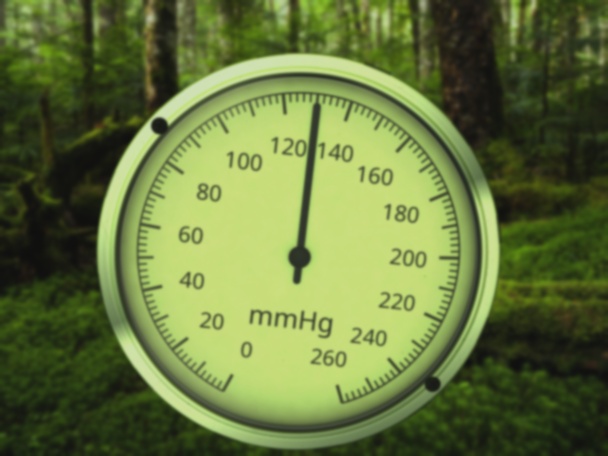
130 mmHg
